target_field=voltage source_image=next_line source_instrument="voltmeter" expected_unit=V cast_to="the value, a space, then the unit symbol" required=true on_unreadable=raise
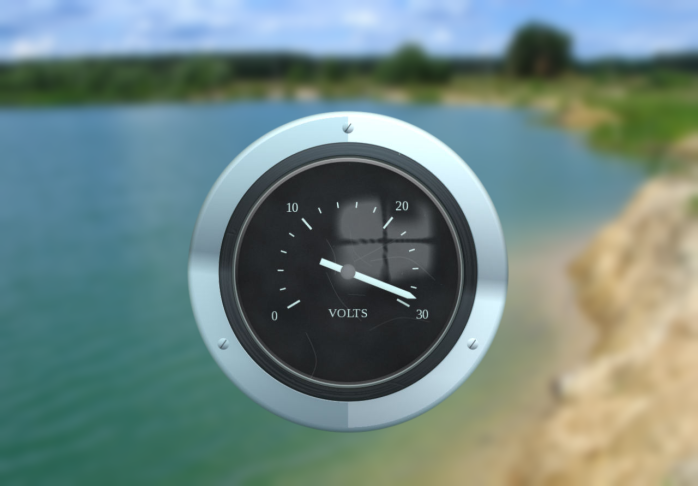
29 V
